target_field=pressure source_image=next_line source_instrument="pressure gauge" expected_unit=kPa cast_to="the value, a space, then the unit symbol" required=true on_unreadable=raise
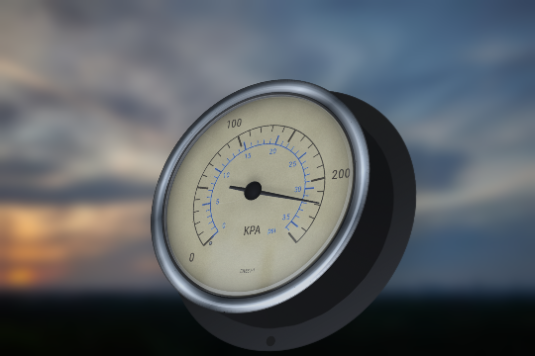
220 kPa
